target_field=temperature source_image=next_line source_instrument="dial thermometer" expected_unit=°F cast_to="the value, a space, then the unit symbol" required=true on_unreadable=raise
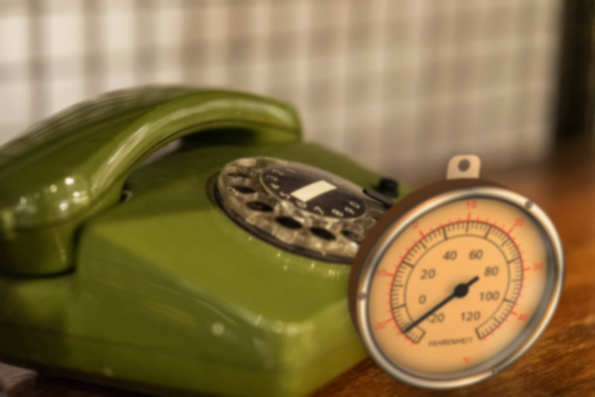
-10 °F
